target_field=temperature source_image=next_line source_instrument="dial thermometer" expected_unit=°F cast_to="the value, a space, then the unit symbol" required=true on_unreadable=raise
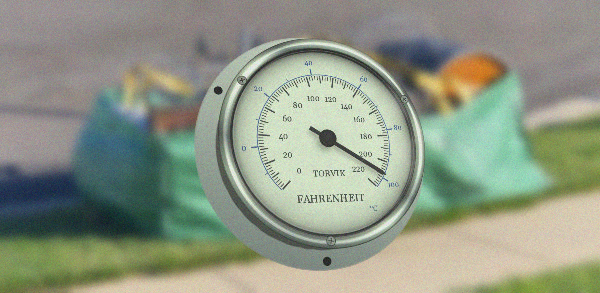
210 °F
